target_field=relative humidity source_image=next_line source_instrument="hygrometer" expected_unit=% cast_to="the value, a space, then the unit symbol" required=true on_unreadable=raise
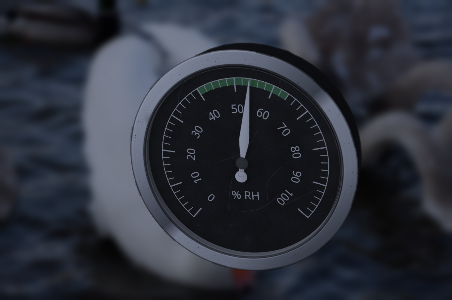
54 %
